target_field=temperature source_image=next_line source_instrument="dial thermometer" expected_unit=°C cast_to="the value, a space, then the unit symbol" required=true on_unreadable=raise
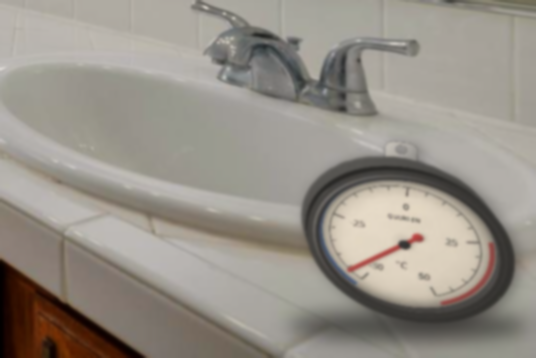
-45 °C
